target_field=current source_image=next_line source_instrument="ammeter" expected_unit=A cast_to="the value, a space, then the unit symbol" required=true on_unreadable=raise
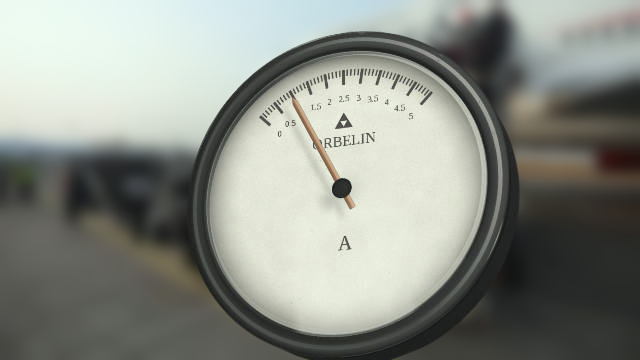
1 A
